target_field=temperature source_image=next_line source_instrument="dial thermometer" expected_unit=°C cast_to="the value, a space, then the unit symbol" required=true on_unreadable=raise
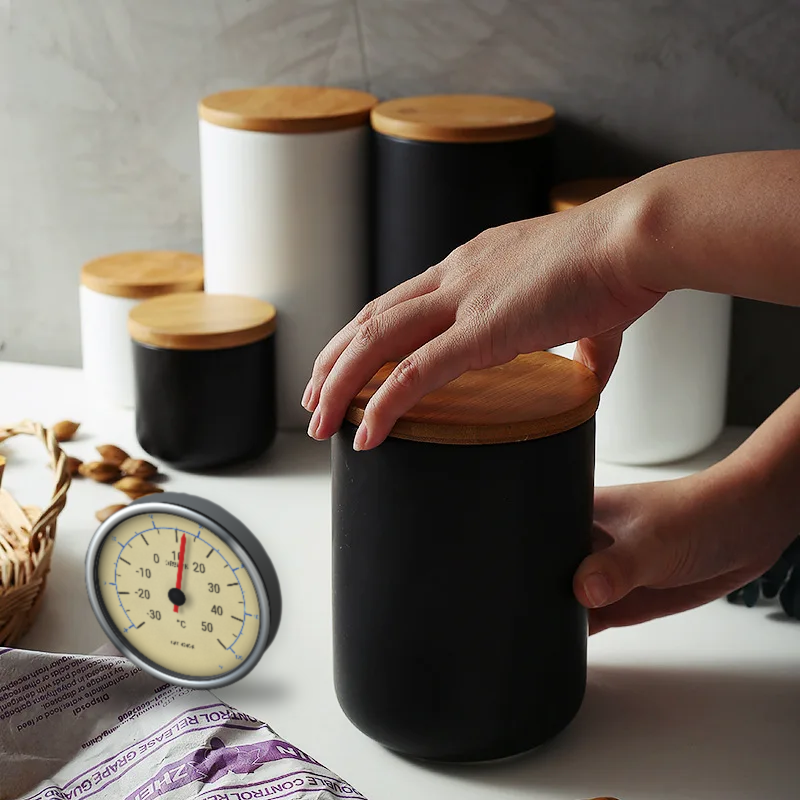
12.5 °C
